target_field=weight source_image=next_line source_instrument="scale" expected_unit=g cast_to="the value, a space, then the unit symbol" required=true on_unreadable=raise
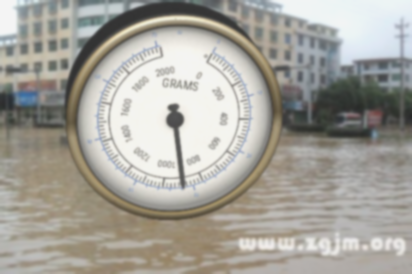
900 g
